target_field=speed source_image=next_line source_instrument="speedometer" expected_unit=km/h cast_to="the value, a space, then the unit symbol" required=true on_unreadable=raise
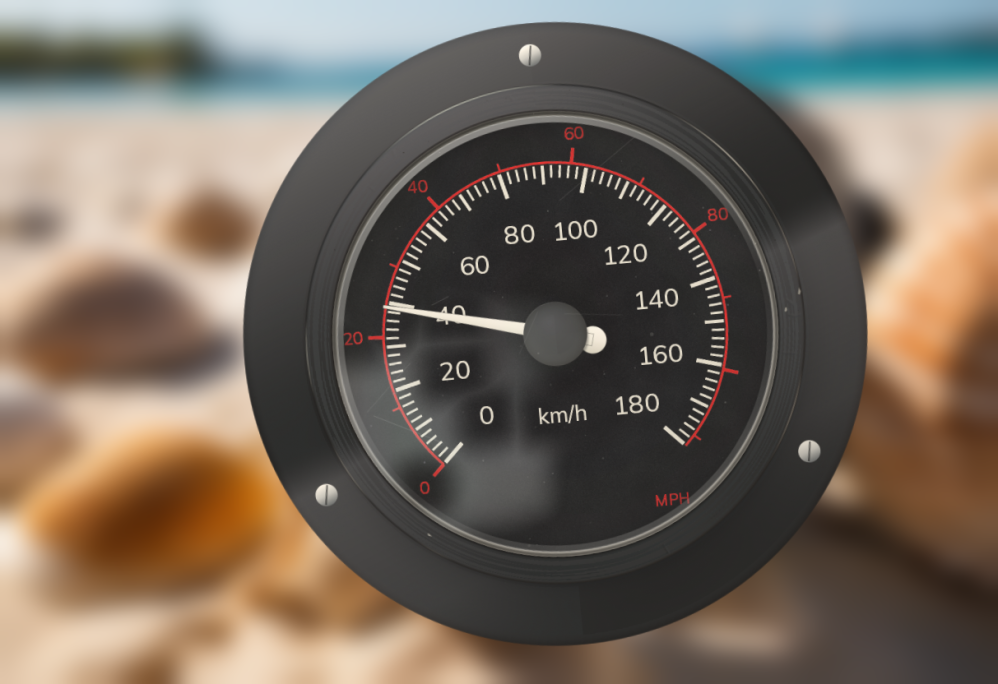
39 km/h
